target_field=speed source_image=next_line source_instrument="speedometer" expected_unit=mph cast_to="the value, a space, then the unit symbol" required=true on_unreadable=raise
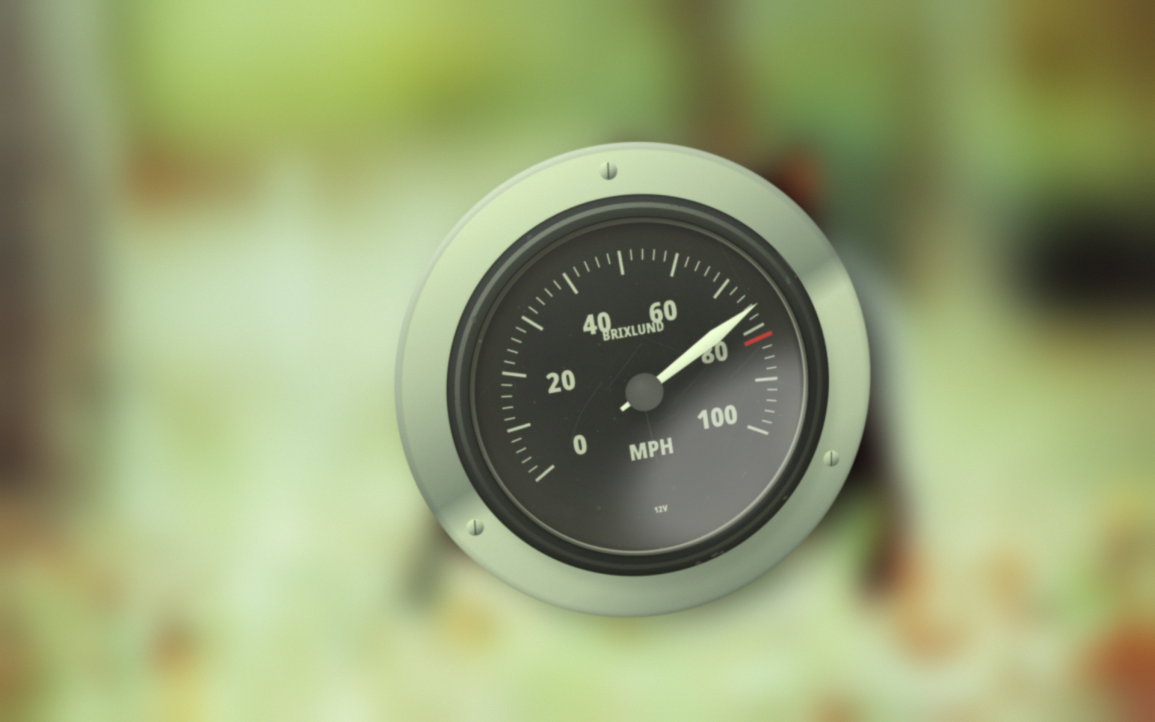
76 mph
